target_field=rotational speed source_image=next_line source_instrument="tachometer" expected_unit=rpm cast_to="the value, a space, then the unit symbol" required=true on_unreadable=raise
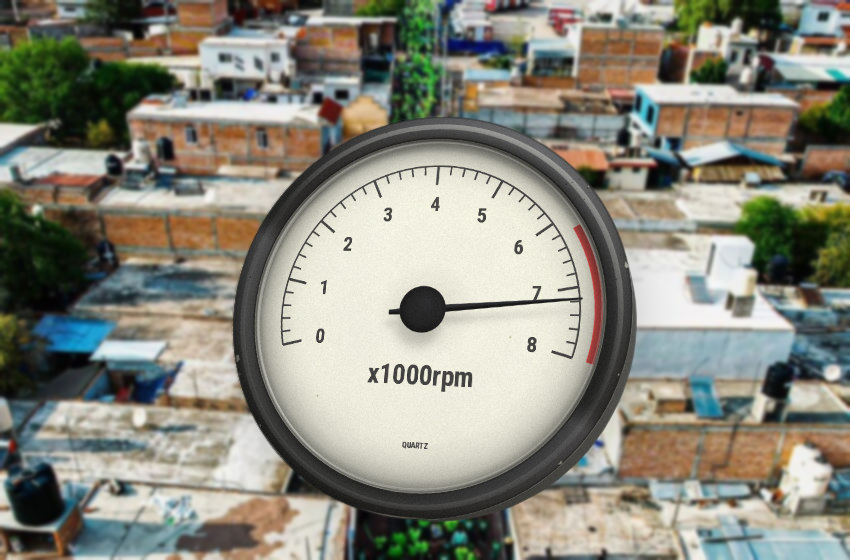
7200 rpm
